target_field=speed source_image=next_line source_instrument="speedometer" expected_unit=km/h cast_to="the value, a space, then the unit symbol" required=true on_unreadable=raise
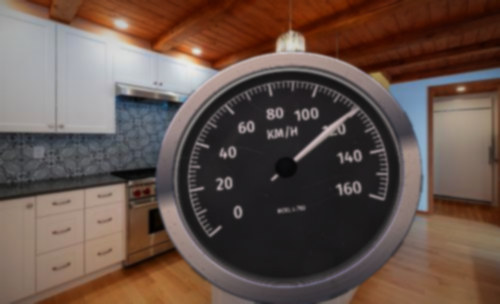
120 km/h
